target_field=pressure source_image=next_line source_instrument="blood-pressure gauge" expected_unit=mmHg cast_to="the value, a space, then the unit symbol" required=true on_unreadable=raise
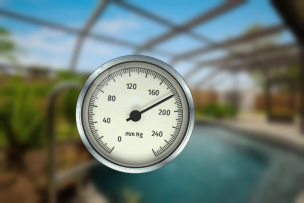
180 mmHg
